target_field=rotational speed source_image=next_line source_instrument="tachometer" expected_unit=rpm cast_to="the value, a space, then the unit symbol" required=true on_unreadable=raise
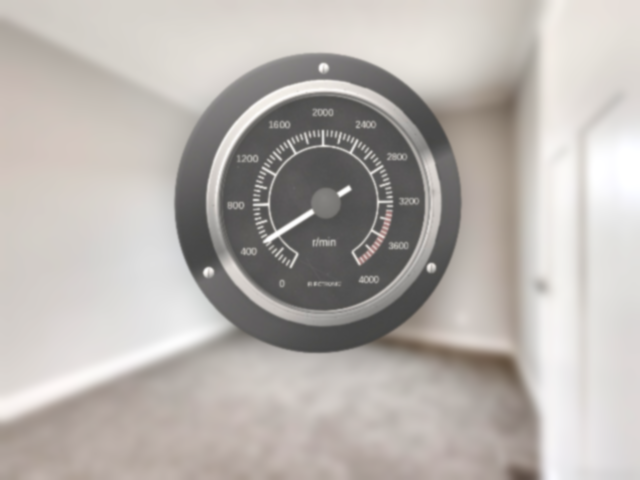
400 rpm
